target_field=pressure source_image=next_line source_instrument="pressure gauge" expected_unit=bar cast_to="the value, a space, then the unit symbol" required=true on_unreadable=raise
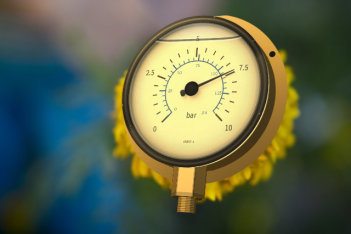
7.5 bar
